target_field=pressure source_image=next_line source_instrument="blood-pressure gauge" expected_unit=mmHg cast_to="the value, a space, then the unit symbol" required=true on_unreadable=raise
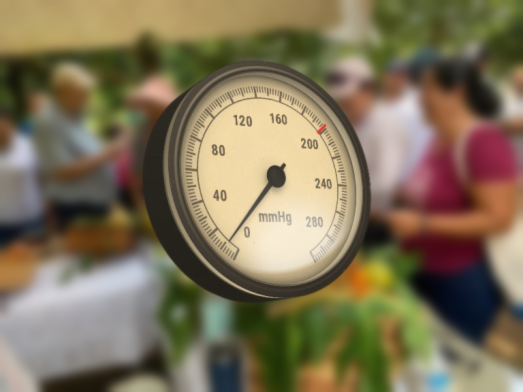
10 mmHg
